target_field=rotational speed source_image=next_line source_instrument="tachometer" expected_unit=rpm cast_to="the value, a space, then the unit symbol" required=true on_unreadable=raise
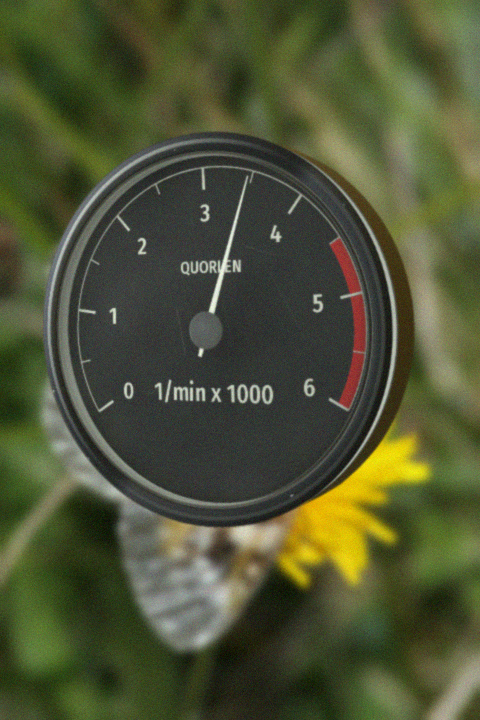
3500 rpm
